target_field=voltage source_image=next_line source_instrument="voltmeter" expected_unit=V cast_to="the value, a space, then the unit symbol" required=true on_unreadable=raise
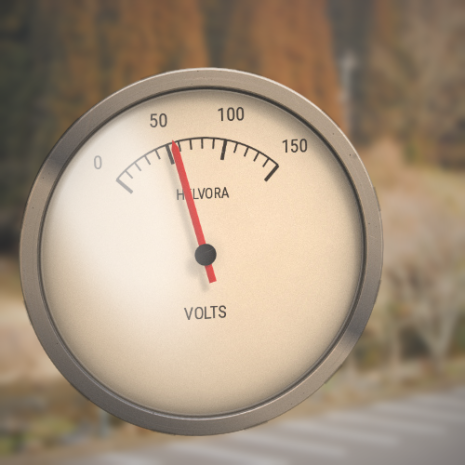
55 V
